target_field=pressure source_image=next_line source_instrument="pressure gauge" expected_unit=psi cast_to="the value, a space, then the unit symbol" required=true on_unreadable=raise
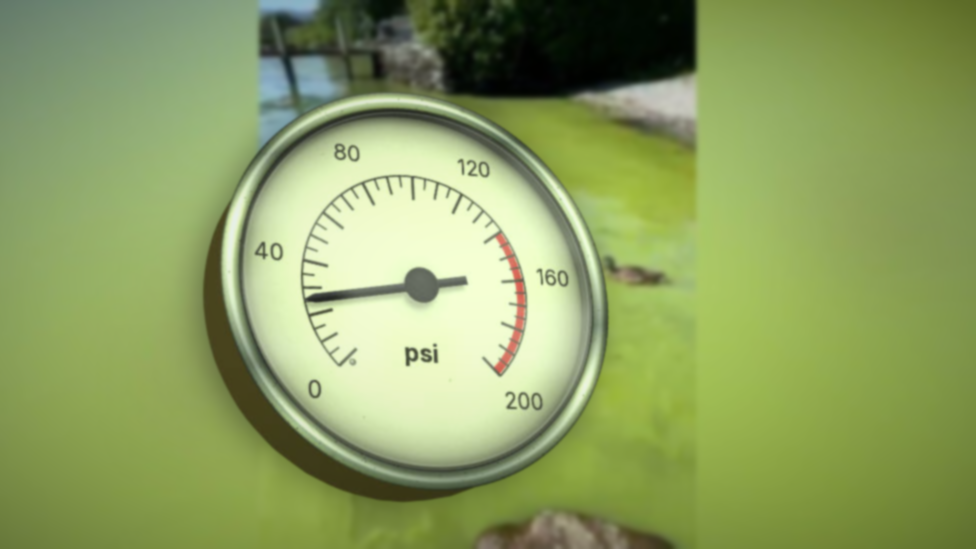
25 psi
